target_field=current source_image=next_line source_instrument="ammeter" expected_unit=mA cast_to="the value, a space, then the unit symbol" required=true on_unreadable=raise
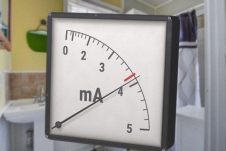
3.9 mA
